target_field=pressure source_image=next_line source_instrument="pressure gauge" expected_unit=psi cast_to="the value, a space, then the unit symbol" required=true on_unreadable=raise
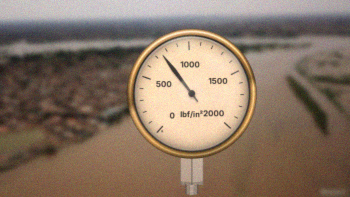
750 psi
